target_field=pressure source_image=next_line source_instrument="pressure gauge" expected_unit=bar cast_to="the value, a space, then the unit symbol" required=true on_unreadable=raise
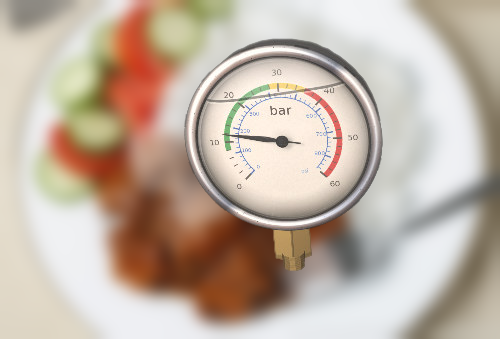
12 bar
